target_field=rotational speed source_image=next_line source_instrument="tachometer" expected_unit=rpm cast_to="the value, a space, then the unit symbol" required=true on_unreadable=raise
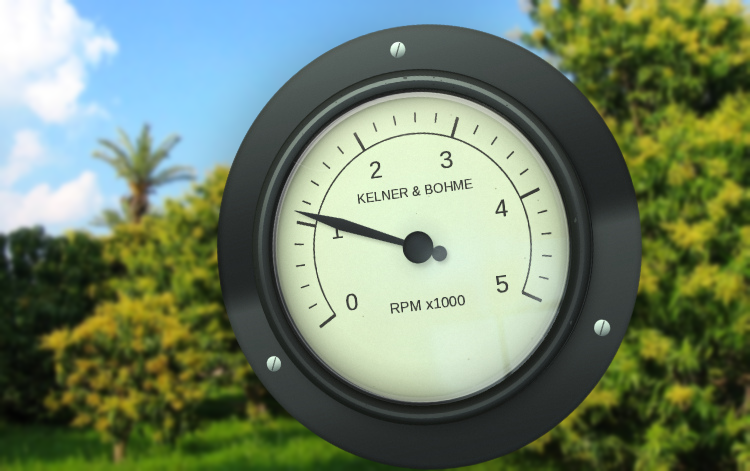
1100 rpm
